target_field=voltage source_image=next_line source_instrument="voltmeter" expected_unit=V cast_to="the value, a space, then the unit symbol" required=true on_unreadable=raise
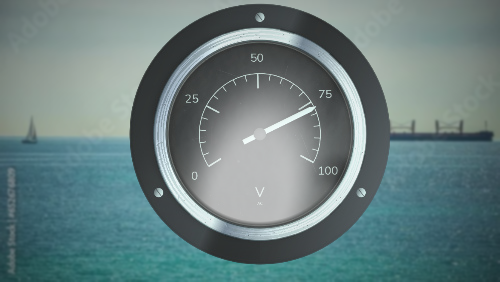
77.5 V
